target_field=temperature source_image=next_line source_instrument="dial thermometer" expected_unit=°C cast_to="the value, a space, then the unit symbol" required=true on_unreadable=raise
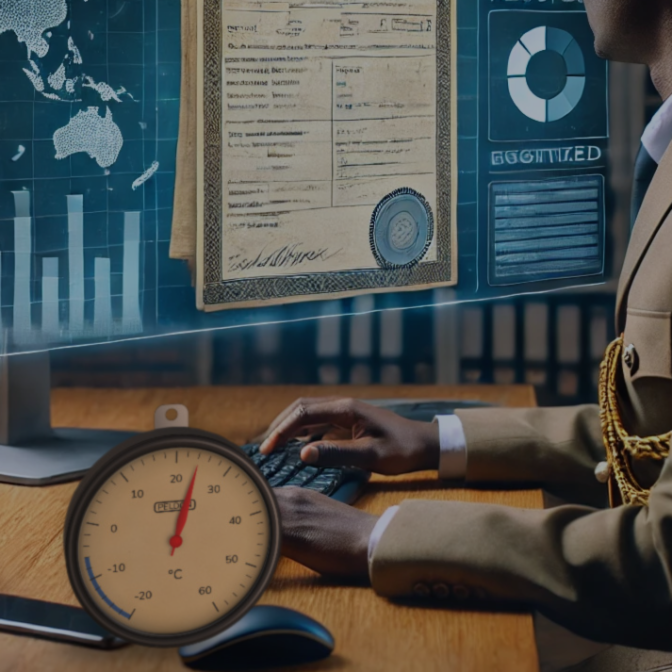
24 °C
